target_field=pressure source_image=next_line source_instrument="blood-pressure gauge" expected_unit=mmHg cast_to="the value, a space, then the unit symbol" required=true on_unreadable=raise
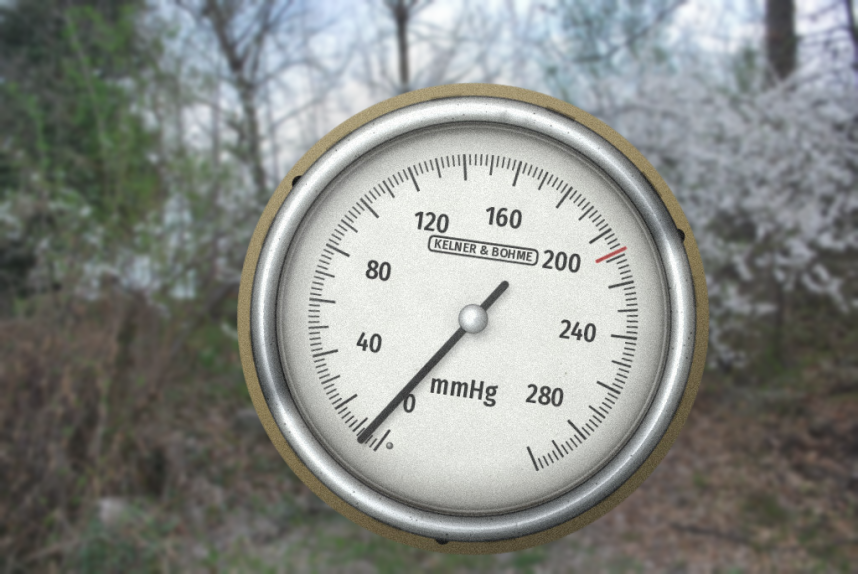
6 mmHg
